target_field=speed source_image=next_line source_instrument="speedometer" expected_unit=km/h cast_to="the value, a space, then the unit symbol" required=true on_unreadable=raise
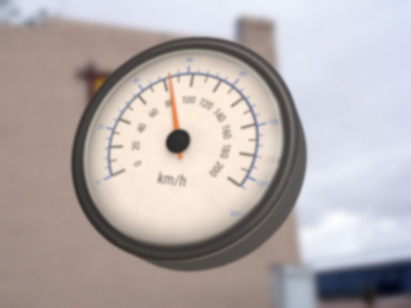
85 km/h
